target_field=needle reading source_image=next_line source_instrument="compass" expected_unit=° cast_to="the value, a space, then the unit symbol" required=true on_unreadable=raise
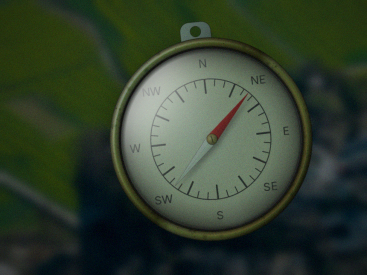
45 °
